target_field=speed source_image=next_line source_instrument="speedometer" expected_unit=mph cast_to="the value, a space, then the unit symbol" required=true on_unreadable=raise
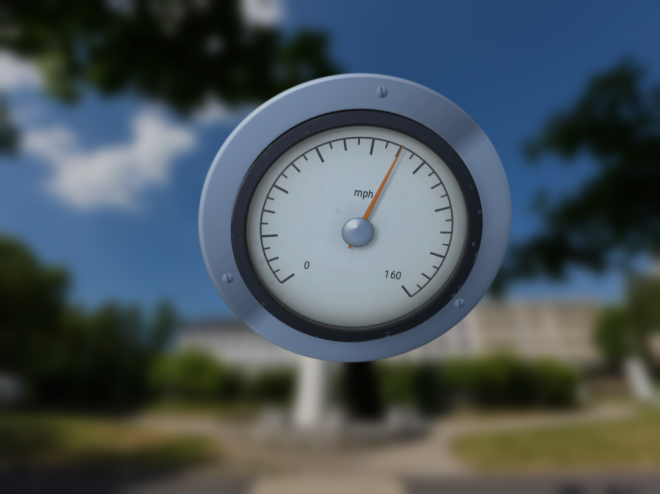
90 mph
